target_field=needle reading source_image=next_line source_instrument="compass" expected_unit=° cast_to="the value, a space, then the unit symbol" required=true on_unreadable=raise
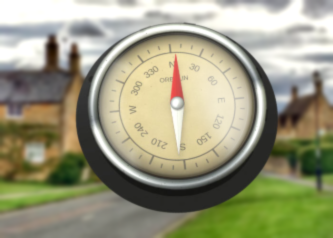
5 °
